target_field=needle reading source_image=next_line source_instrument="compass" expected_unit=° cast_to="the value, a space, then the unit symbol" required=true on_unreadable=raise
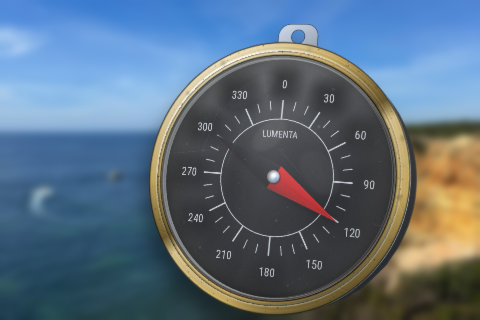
120 °
